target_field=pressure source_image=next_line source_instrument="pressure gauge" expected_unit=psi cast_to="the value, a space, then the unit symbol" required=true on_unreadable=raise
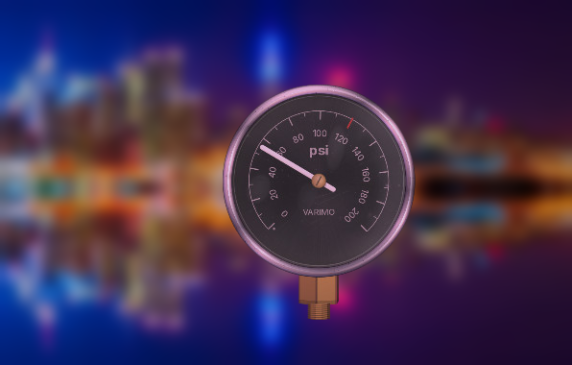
55 psi
